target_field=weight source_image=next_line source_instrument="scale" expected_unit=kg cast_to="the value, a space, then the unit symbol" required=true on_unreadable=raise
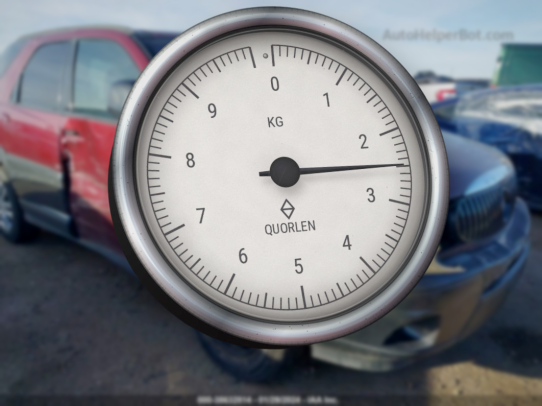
2.5 kg
